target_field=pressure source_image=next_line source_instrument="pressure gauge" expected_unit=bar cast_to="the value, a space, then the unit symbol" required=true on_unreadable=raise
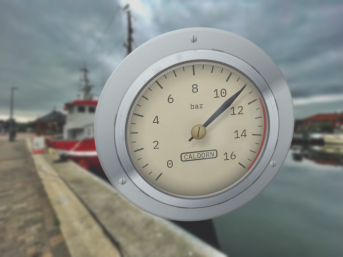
11 bar
